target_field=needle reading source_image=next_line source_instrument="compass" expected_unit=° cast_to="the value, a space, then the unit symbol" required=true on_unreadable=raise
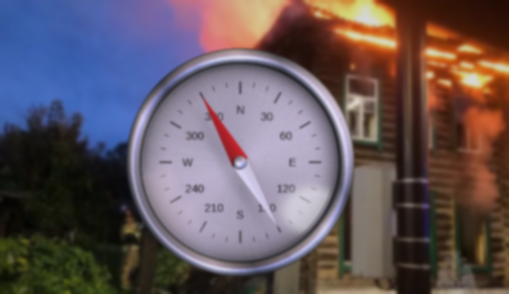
330 °
